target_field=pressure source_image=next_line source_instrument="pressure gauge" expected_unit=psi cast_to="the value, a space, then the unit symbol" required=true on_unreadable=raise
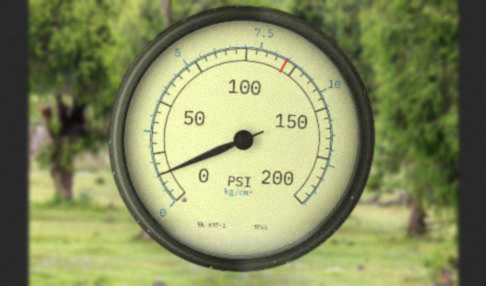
15 psi
